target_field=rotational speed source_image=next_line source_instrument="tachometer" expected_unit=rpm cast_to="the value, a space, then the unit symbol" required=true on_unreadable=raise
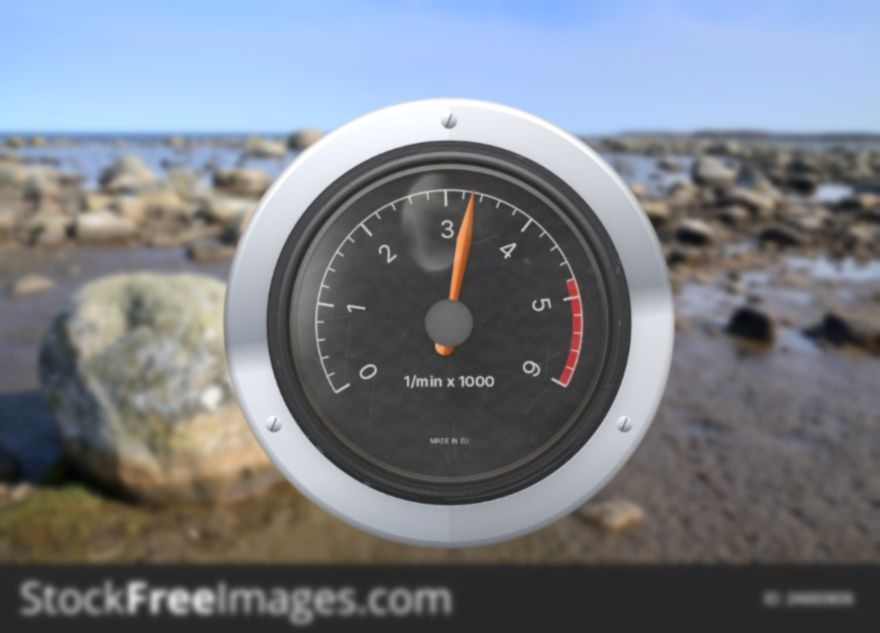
3300 rpm
